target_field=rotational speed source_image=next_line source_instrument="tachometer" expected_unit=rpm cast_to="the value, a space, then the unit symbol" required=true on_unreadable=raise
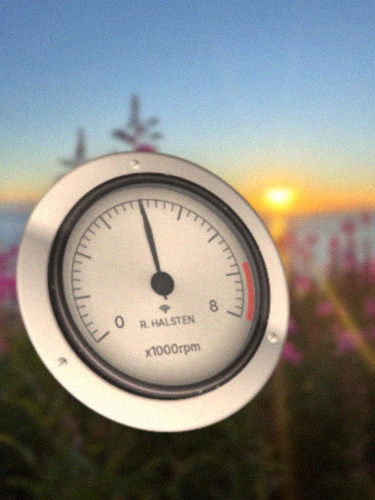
4000 rpm
